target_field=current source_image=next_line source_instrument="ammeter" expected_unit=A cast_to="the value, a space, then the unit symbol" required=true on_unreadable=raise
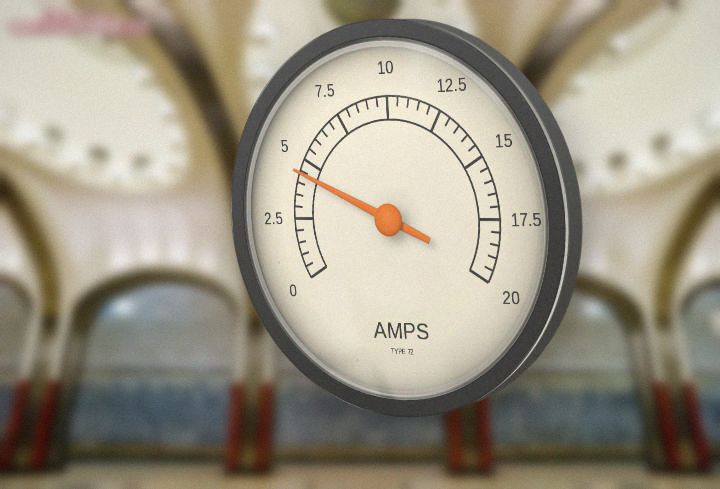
4.5 A
